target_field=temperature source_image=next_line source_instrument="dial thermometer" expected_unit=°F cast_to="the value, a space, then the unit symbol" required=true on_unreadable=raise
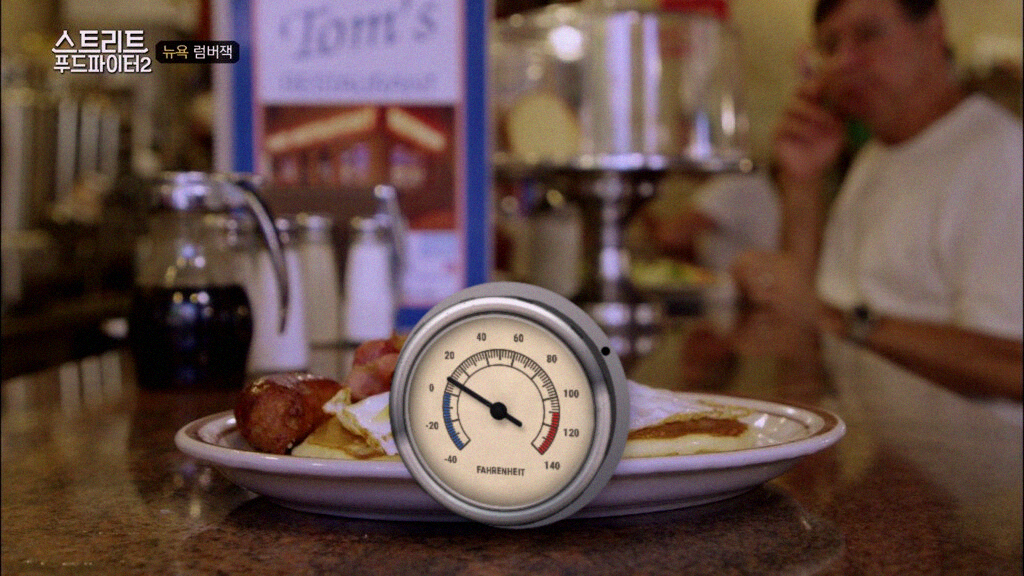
10 °F
